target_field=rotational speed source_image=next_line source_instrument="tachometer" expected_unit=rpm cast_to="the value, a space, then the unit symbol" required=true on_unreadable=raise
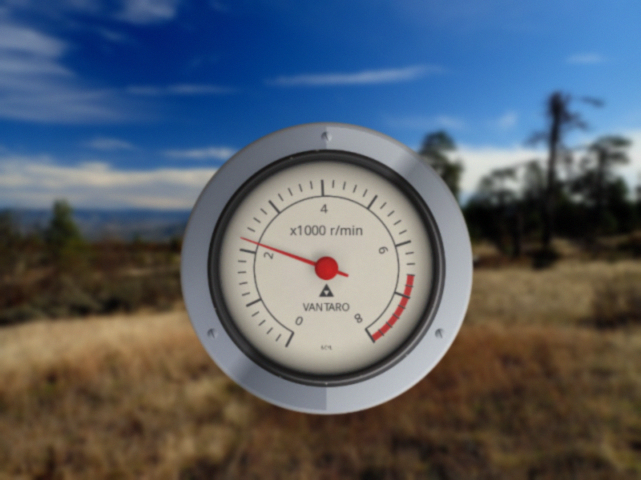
2200 rpm
